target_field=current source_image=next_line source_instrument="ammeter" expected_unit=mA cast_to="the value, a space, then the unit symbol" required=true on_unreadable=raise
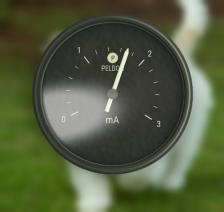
1.7 mA
